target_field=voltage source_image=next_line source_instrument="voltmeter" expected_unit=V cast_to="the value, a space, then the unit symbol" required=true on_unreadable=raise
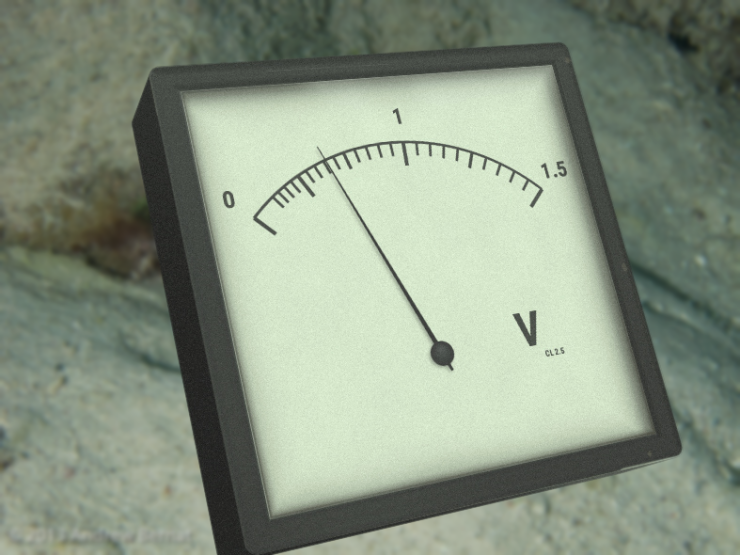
0.65 V
